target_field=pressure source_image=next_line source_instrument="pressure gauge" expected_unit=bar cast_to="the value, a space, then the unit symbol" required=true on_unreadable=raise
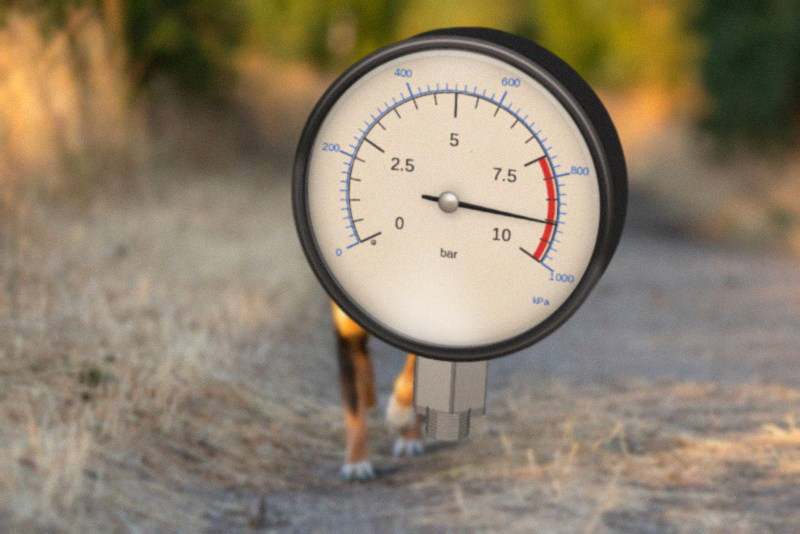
9 bar
